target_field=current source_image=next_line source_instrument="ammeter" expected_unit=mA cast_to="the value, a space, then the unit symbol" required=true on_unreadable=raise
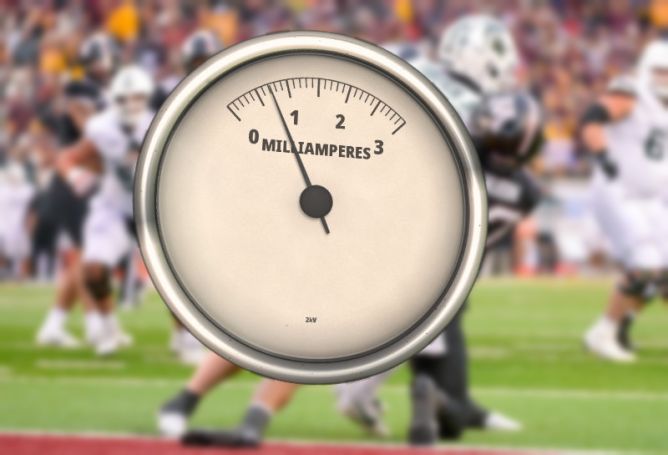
0.7 mA
